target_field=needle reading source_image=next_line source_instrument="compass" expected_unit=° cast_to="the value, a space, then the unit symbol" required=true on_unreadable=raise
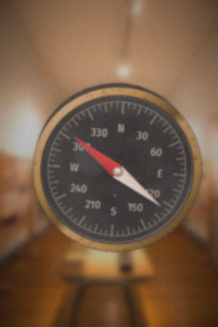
305 °
